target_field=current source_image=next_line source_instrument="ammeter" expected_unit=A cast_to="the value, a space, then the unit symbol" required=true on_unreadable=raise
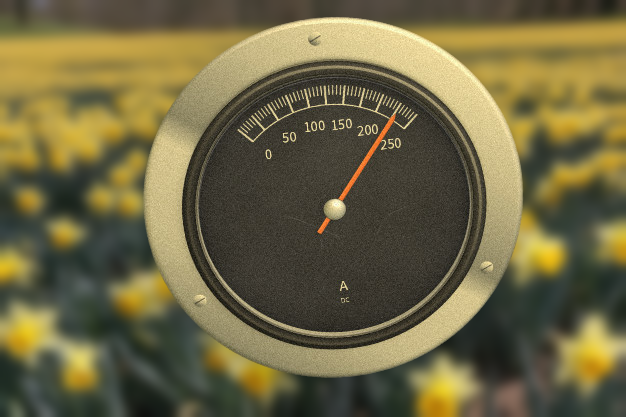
225 A
